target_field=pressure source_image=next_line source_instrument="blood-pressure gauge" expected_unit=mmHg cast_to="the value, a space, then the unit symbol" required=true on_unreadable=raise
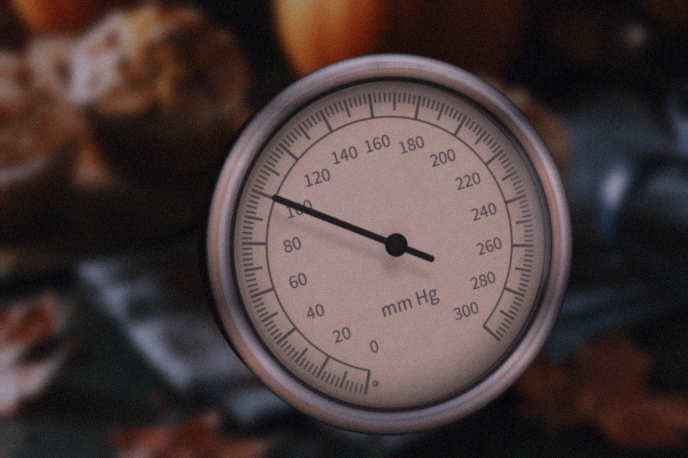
100 mmHg
